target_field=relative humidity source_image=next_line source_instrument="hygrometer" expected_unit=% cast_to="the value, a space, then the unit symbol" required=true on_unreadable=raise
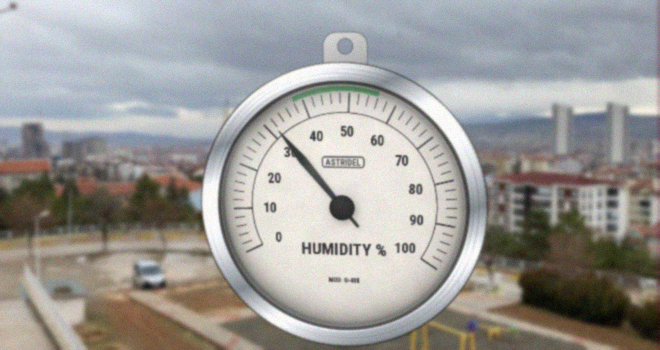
32 %
